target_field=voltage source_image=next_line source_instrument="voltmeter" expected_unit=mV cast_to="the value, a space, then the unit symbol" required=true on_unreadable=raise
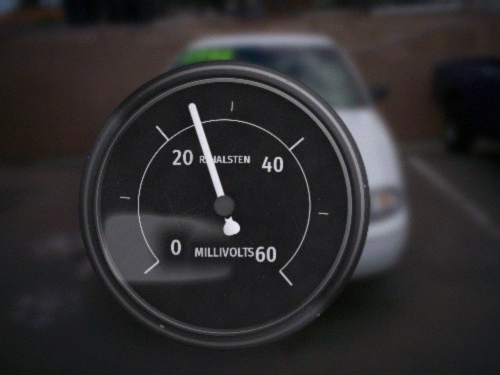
25 mV
